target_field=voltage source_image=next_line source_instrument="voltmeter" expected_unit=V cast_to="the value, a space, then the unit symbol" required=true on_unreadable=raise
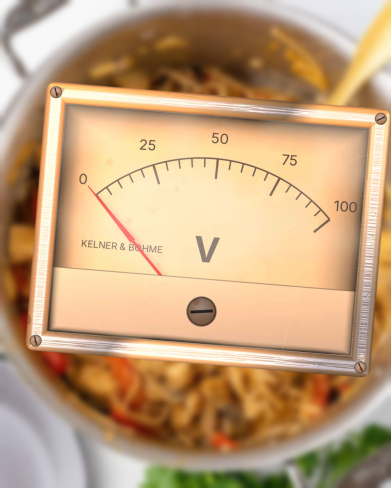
0 V
